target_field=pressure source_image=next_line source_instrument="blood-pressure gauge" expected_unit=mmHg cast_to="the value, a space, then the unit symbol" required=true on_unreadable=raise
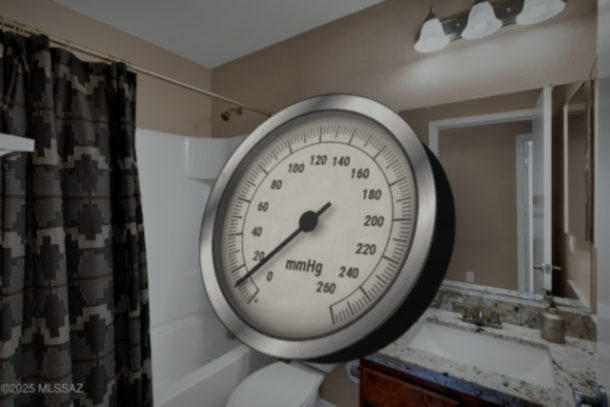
10 mmHg
